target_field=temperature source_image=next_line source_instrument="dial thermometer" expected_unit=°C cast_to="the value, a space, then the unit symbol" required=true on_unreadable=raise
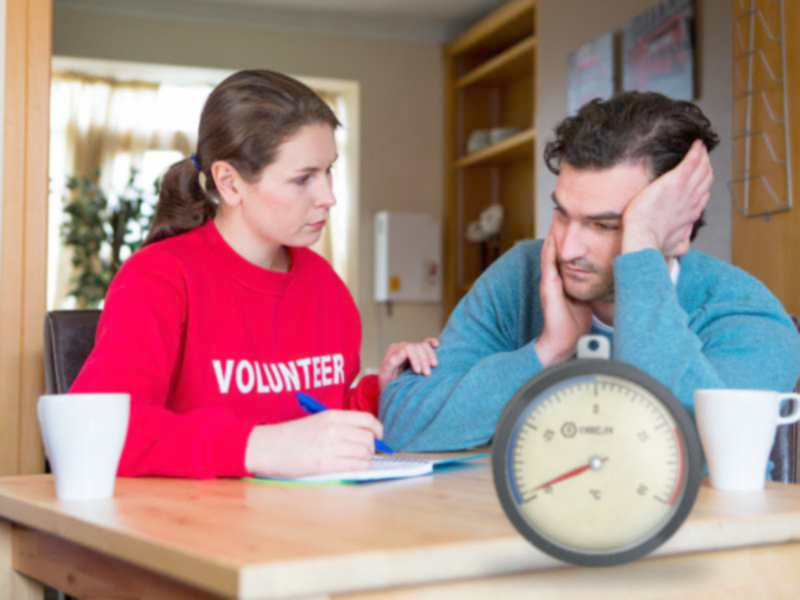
-47.5 °C
